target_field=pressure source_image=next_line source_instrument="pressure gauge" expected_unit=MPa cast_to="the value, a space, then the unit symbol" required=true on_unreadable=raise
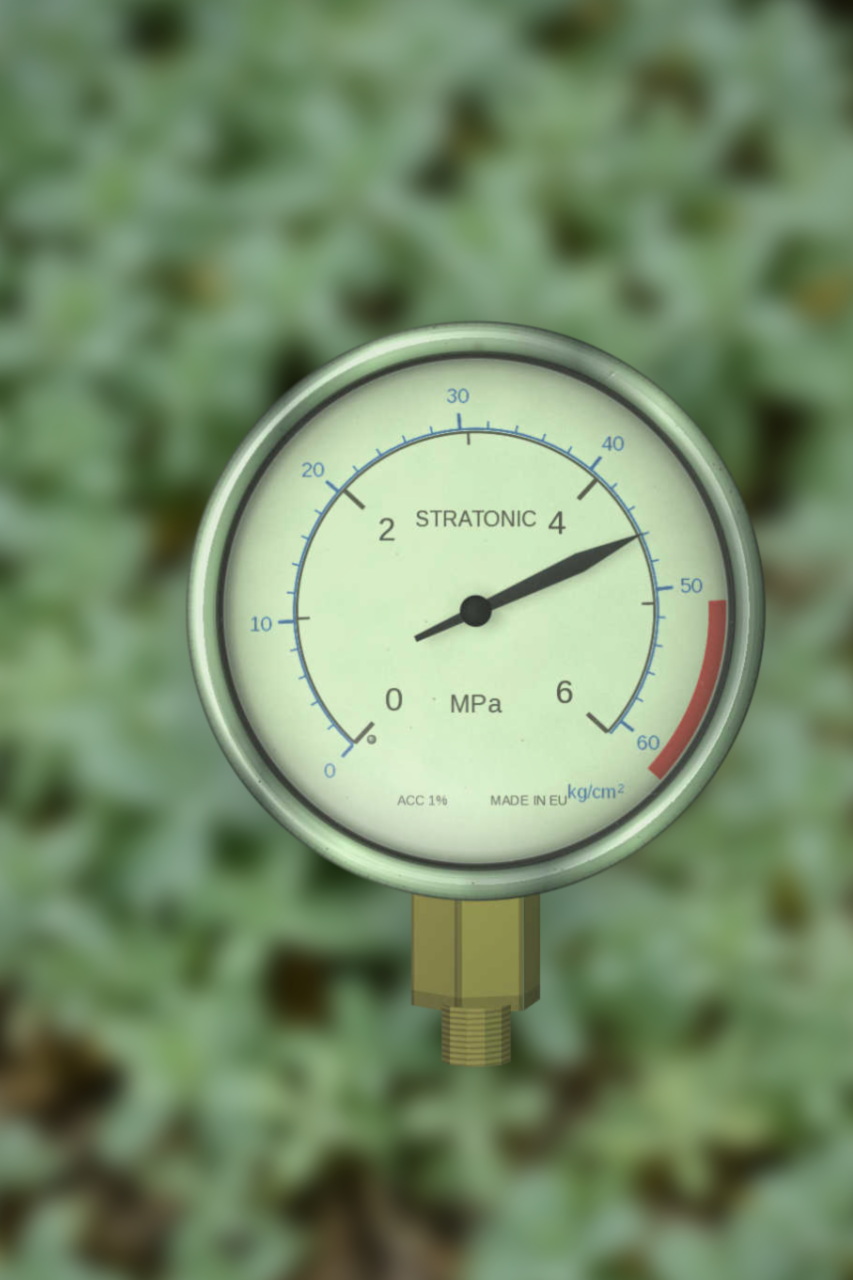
4.5 MPa
